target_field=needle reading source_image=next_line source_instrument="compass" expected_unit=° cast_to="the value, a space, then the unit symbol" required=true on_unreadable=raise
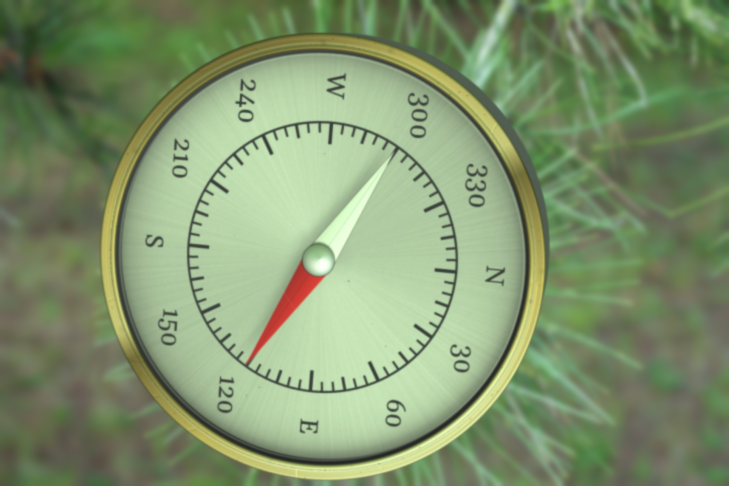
120 °
